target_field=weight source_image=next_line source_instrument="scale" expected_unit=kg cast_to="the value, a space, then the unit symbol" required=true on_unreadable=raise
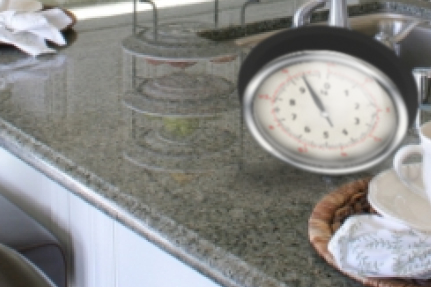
9.5 kg
